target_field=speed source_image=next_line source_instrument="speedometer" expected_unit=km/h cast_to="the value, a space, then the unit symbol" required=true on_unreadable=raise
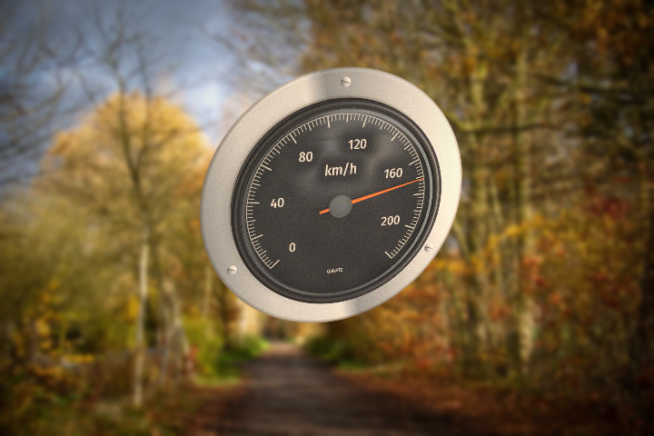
170 km/h
